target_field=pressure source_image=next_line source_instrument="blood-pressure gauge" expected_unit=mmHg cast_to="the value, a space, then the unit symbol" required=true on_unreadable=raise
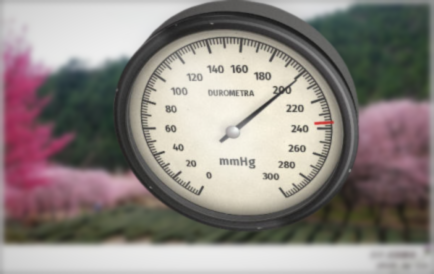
200 mmHg
